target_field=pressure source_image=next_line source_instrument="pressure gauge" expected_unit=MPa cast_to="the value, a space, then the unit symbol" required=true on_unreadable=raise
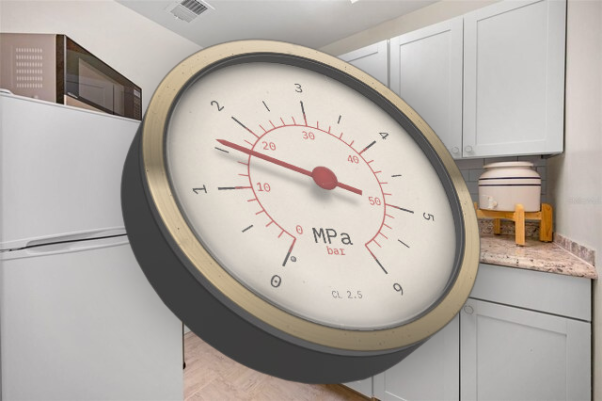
1.5 MPa
